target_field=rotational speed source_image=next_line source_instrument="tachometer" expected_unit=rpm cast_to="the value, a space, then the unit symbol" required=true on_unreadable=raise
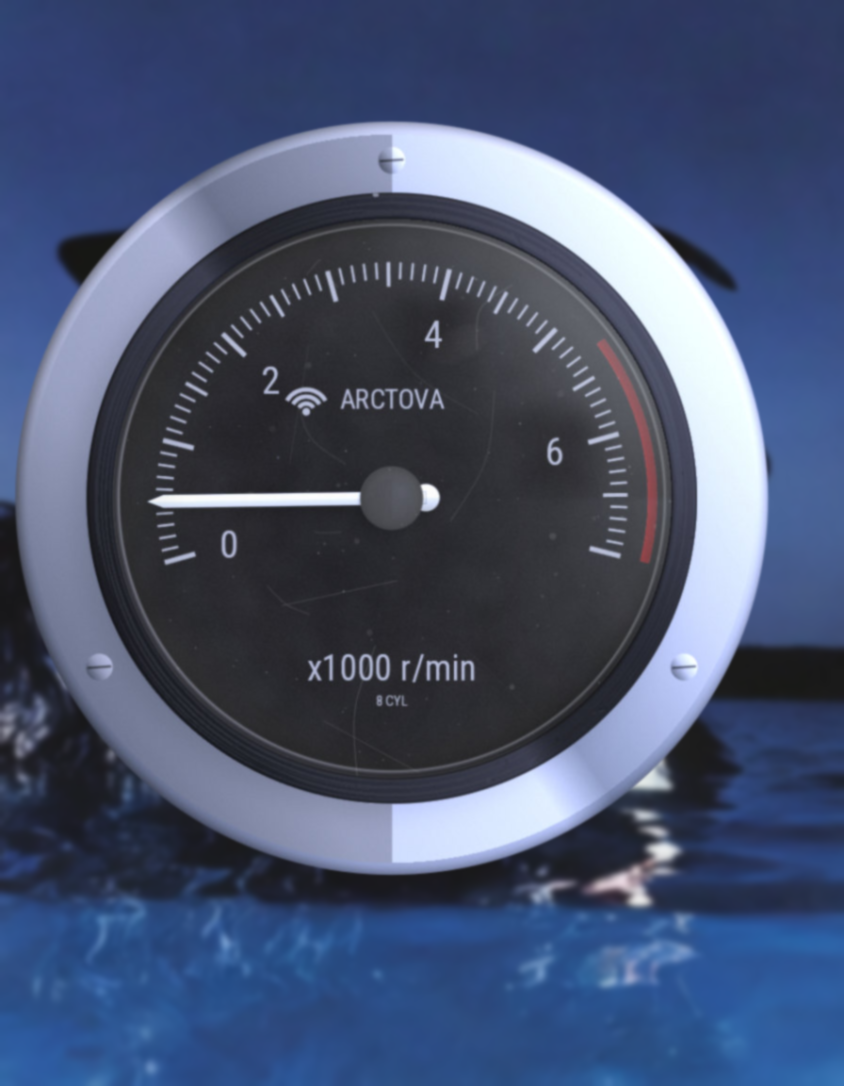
500 rpm
